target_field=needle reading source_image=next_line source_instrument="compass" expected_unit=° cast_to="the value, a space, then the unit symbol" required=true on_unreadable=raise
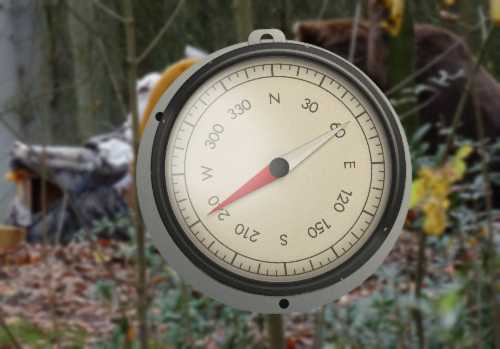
240 °
